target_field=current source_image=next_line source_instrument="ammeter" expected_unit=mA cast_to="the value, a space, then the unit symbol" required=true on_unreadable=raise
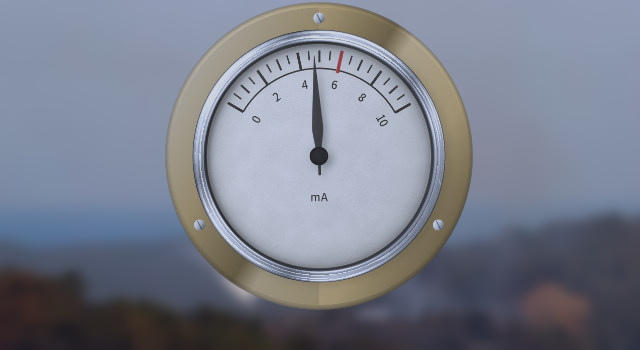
4.75 mA
